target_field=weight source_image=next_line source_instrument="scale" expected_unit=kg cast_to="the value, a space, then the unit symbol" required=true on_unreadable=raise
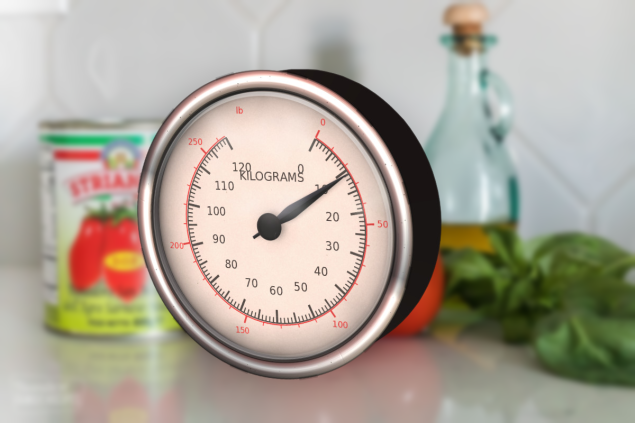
11 kg
